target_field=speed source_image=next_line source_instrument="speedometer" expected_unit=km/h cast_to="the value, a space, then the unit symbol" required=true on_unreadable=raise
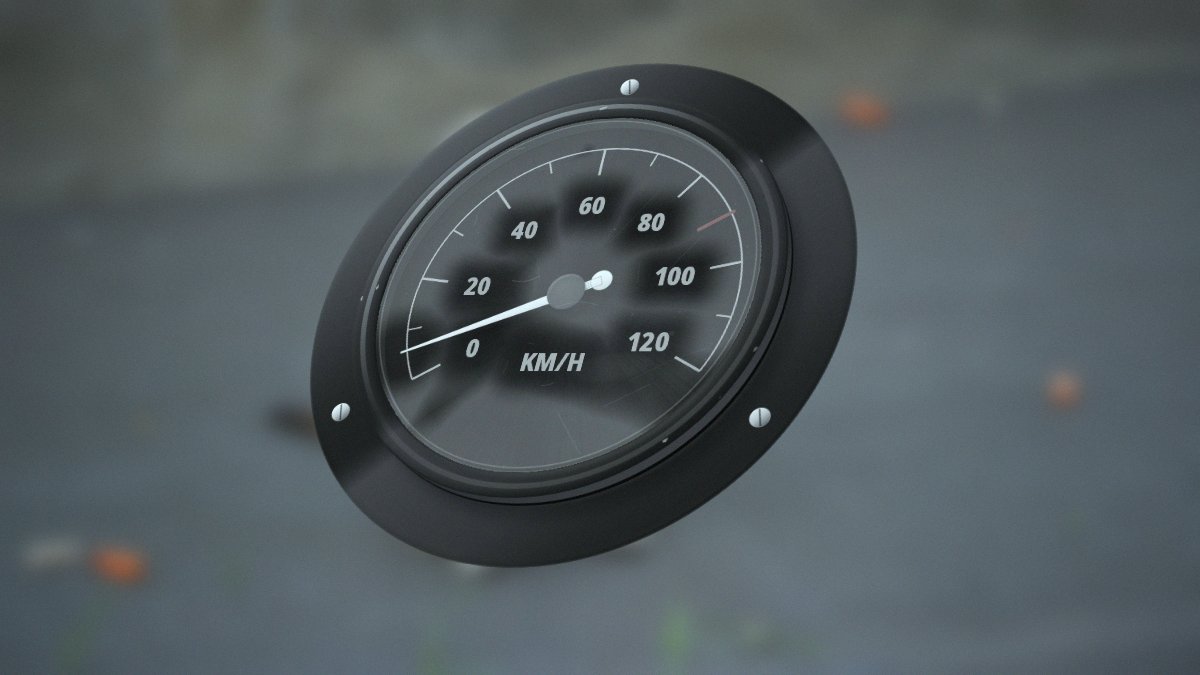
5 km/h
